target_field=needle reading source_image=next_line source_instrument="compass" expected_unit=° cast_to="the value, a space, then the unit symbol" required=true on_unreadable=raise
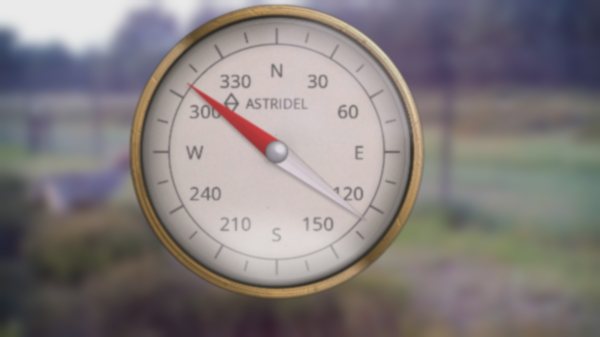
307.5 °
